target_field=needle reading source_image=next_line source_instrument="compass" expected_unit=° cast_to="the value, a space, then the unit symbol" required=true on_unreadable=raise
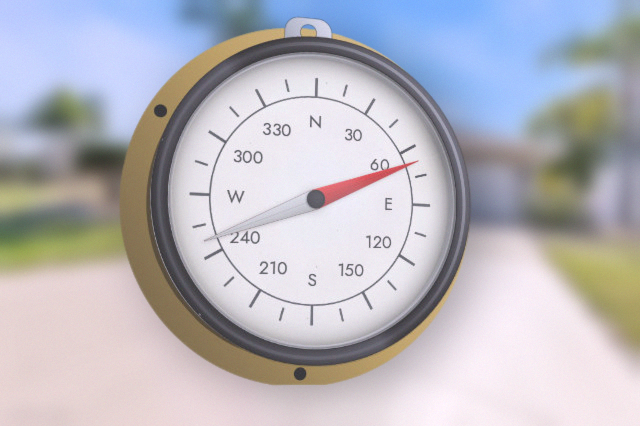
67.5 °
